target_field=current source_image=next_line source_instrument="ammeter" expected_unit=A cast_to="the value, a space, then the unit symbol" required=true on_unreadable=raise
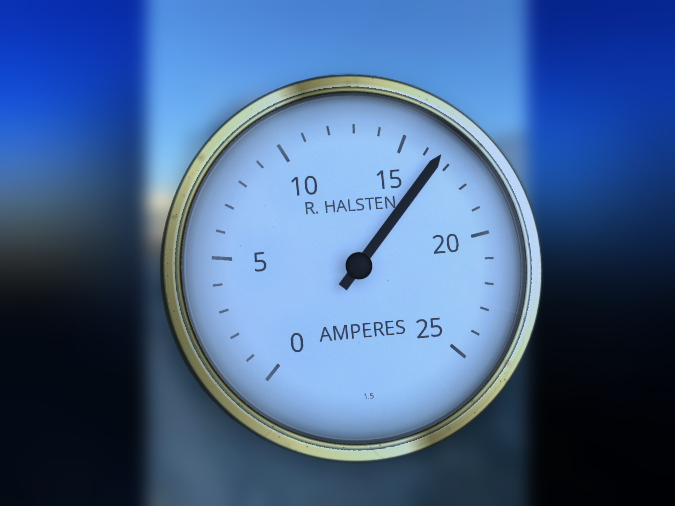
16.5 A
